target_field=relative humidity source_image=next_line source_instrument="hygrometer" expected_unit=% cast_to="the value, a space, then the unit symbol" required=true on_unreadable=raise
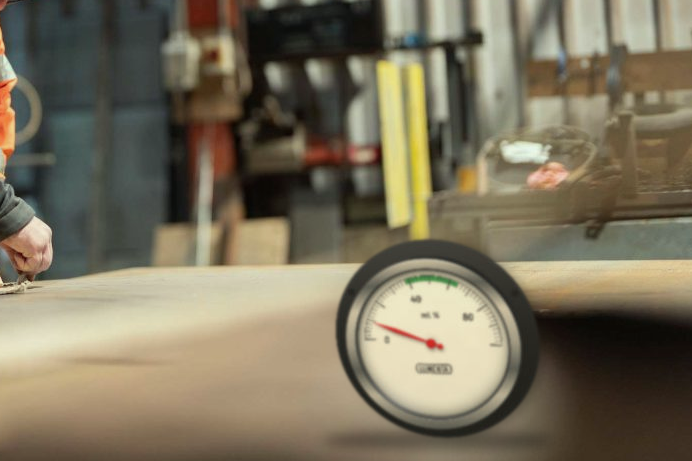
10 %
